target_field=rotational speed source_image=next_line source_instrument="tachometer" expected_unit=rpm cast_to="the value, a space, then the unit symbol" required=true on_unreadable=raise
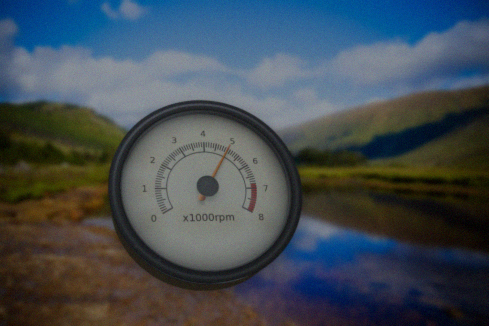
5000 rpm
